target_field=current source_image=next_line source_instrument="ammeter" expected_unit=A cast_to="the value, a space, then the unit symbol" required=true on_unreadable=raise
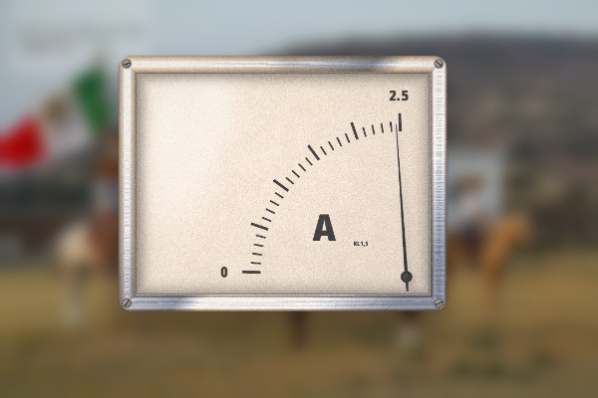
2.45 A
